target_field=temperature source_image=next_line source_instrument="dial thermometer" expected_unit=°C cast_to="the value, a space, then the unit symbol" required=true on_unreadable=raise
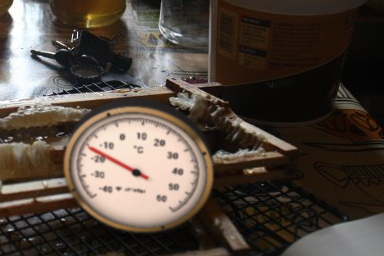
-15 °C
